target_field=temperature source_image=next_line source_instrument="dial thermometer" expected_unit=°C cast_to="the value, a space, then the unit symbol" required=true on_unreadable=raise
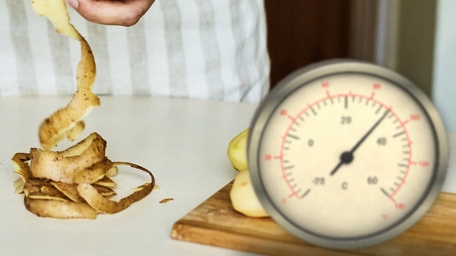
32 °C
